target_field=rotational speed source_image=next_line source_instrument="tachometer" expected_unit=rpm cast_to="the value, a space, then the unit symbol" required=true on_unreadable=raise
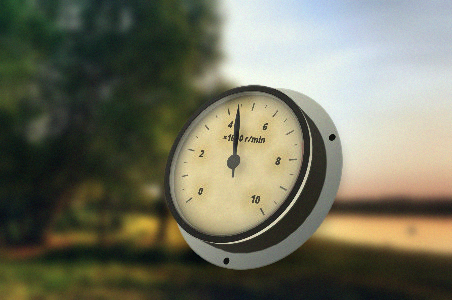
4500 rpm
